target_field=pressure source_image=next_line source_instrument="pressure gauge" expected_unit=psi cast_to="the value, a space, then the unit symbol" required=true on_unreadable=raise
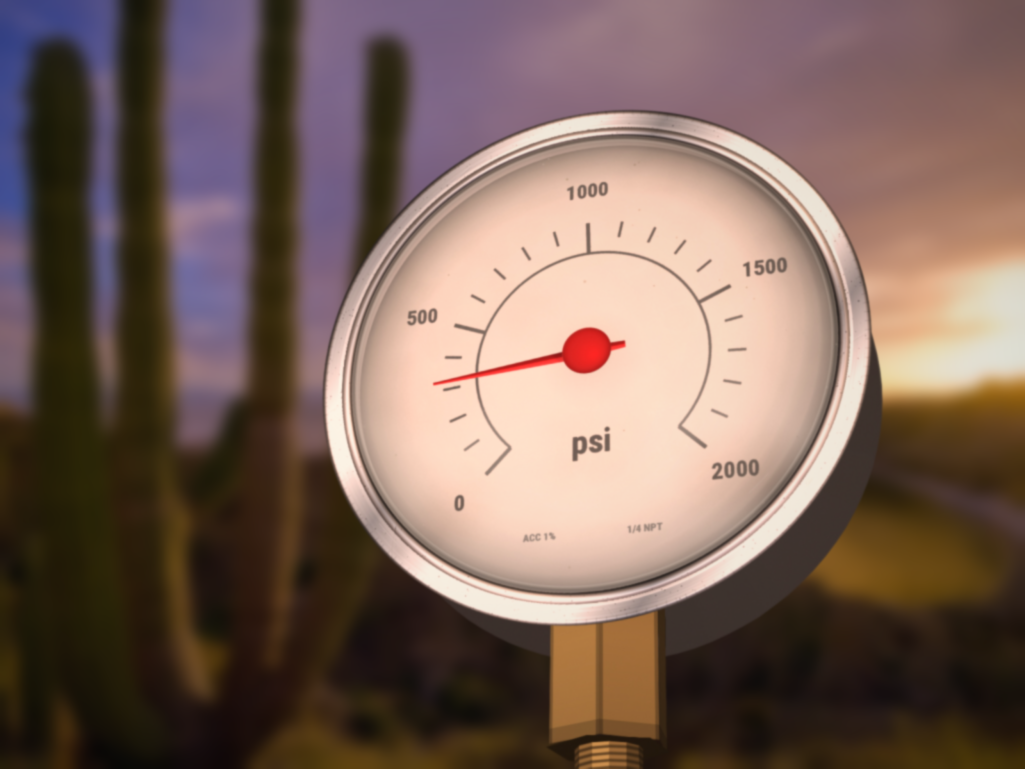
300 psi
